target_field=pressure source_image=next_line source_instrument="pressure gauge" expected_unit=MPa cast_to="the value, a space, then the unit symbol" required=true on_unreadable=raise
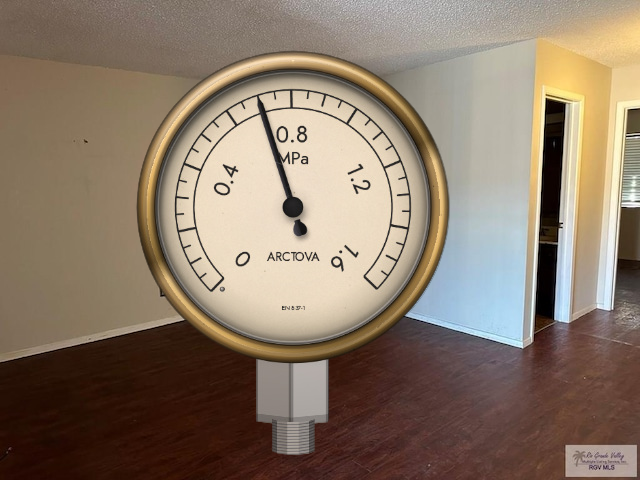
0.7 MPa
